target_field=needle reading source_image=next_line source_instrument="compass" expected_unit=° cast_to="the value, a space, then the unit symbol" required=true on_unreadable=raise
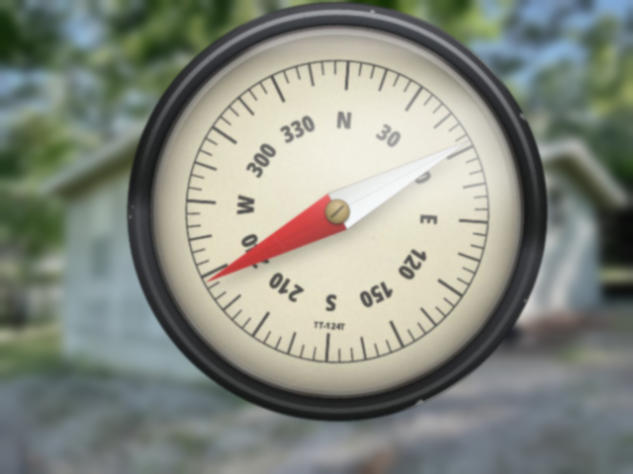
237.5 °
